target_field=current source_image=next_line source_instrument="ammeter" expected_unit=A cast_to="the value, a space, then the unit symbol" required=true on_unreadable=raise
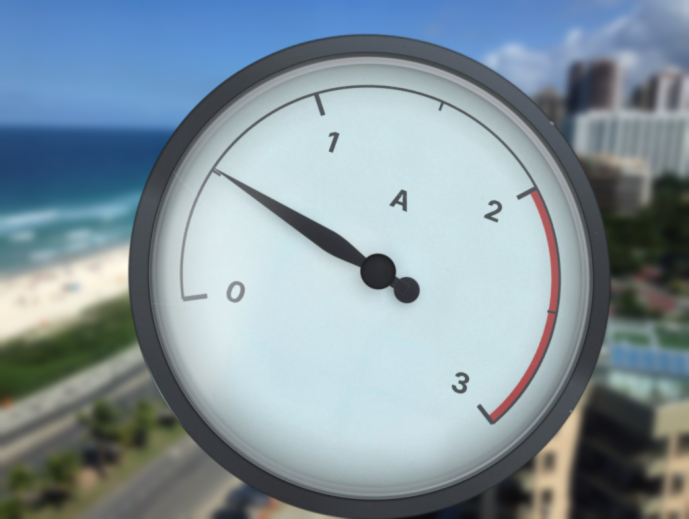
0.5 A
